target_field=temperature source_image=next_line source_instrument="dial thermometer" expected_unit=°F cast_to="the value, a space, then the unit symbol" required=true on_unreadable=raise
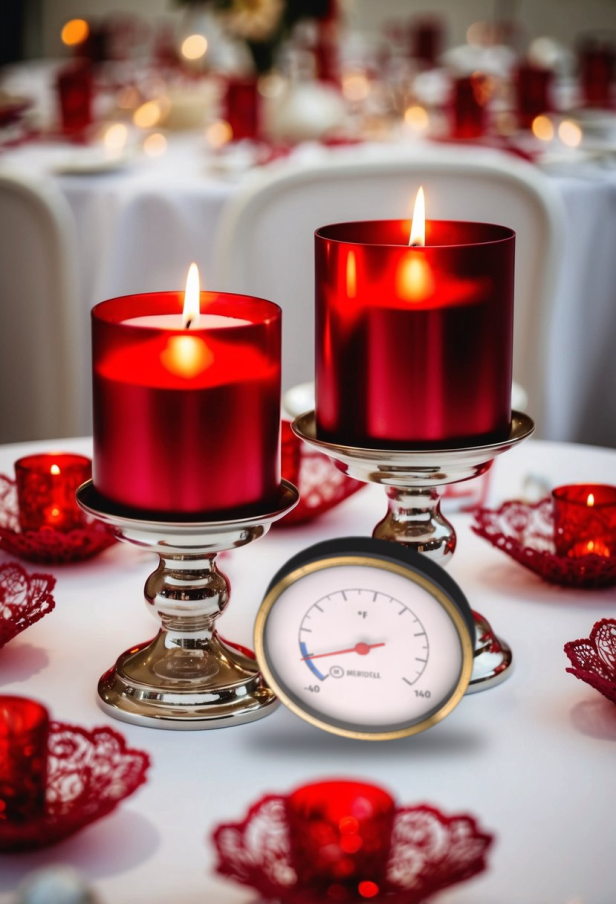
-20 °F
